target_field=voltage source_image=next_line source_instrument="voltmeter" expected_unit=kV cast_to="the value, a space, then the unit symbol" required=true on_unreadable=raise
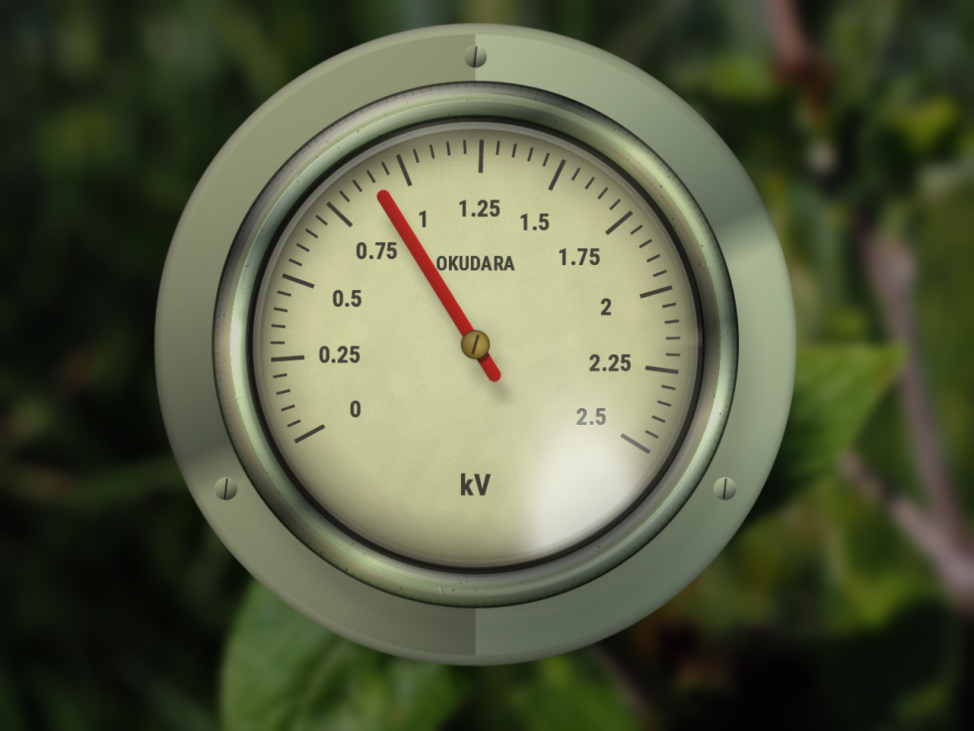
0.9 kV
